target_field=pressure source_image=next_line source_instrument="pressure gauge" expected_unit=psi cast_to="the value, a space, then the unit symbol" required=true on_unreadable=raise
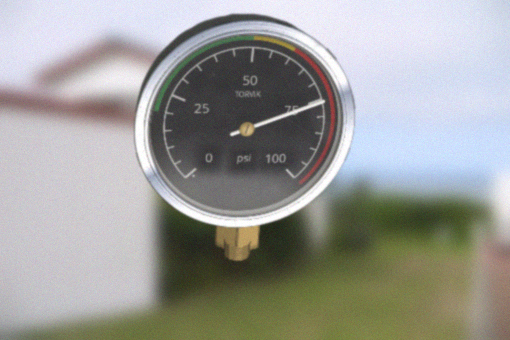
75 psi
